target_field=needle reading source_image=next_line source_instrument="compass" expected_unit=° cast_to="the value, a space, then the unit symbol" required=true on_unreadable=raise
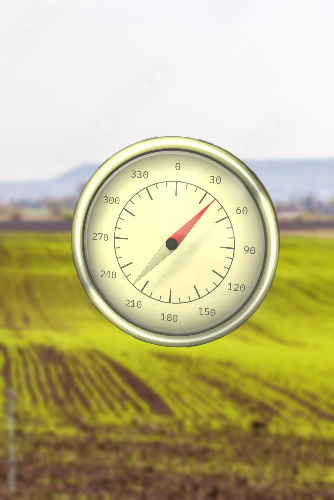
40 °
